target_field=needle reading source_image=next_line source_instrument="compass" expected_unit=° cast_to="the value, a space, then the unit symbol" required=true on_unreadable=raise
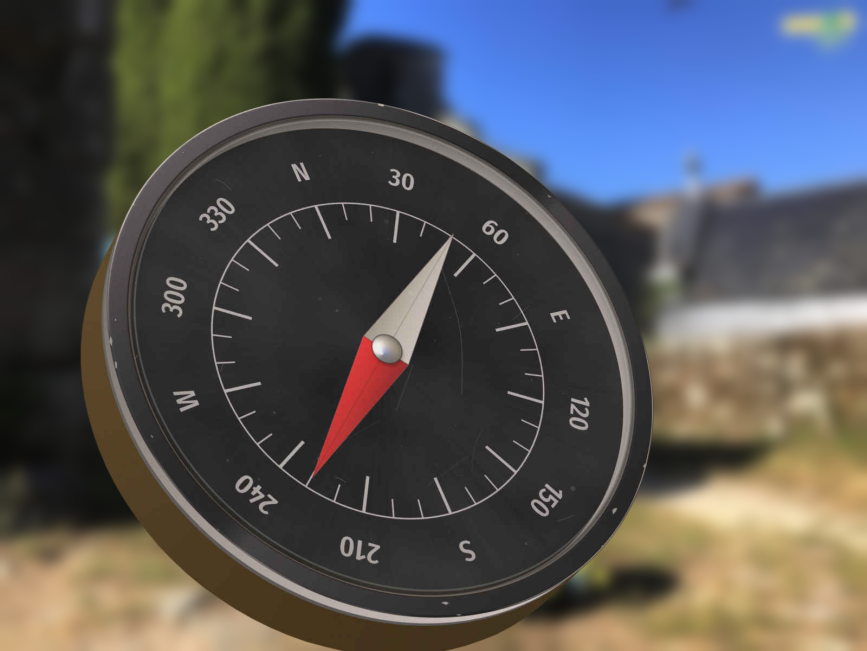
230 °
